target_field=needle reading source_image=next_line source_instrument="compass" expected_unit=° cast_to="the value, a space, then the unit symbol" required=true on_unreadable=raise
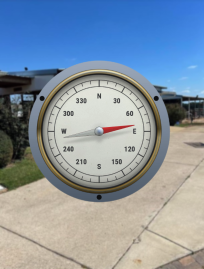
80 °
